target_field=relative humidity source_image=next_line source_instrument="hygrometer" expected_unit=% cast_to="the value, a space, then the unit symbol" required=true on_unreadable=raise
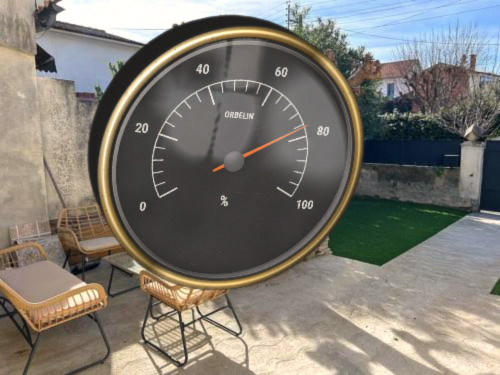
76 %
